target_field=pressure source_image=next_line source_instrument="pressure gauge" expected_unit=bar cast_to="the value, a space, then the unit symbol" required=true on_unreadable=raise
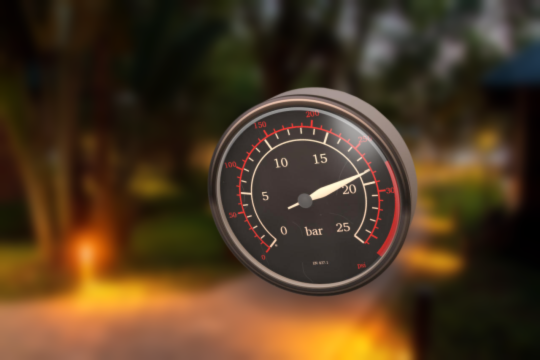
19 bar
